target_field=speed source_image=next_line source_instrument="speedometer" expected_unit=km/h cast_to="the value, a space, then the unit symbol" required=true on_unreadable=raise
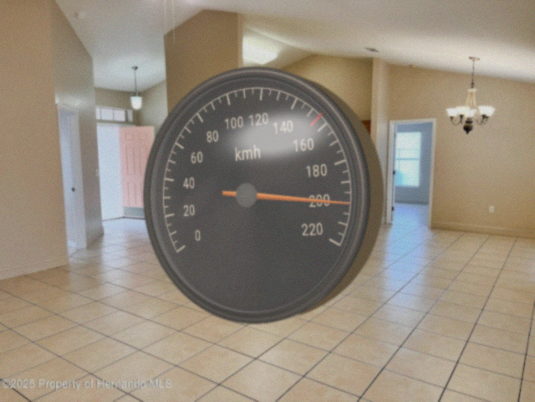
200 km/h
